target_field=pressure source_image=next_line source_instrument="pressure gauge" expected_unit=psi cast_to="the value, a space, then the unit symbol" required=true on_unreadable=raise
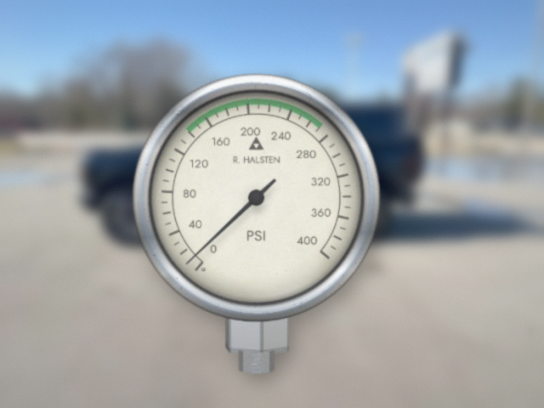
10 psi
